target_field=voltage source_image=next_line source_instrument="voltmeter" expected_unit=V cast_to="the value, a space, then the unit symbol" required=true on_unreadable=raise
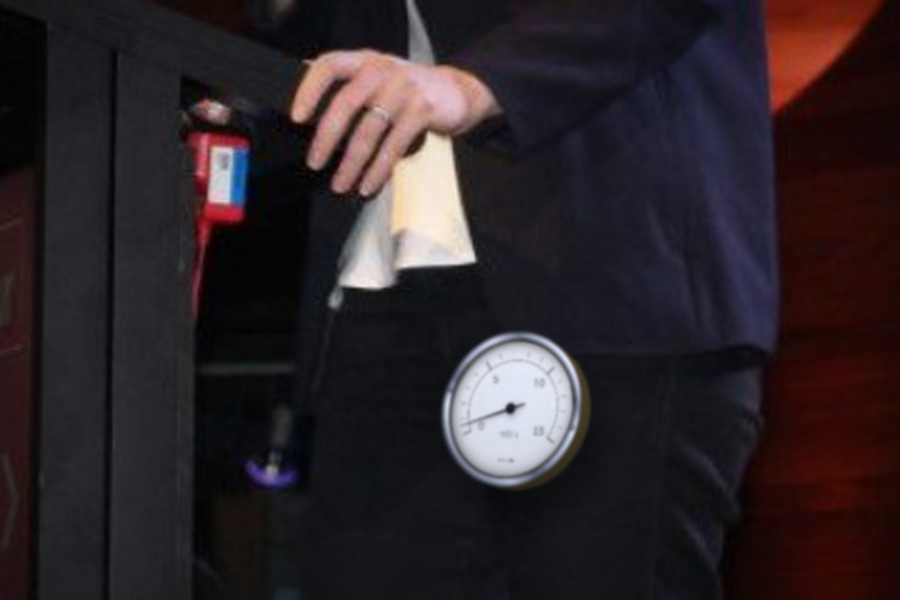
0.5 V
